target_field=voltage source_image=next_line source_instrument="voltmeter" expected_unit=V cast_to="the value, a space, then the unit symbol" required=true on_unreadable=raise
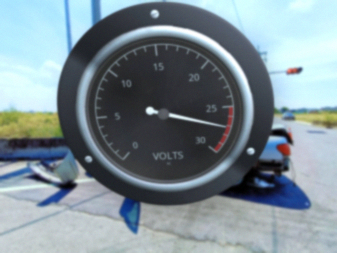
27 V
